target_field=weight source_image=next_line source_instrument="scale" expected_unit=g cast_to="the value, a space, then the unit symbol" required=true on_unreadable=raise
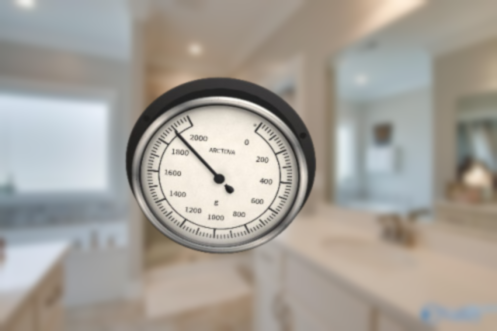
1900 g
